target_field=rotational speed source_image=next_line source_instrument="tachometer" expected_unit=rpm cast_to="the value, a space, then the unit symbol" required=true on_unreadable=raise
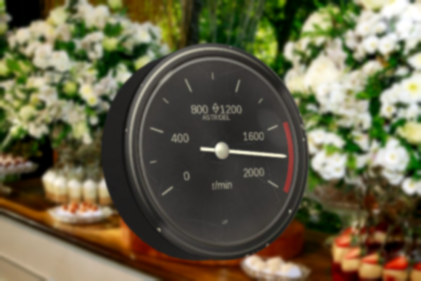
1800 rpm
